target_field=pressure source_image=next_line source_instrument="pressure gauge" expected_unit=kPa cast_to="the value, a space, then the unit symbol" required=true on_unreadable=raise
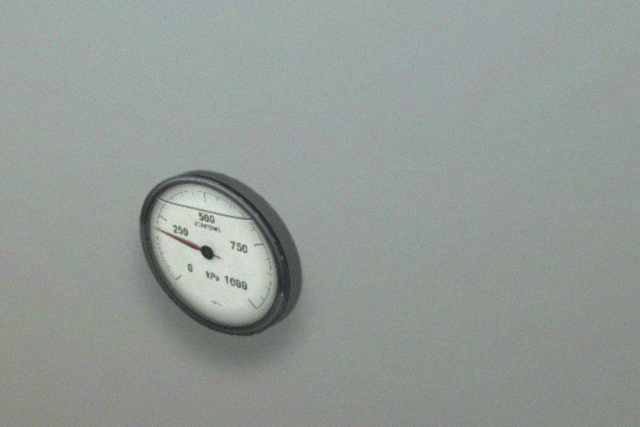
200 kPa
